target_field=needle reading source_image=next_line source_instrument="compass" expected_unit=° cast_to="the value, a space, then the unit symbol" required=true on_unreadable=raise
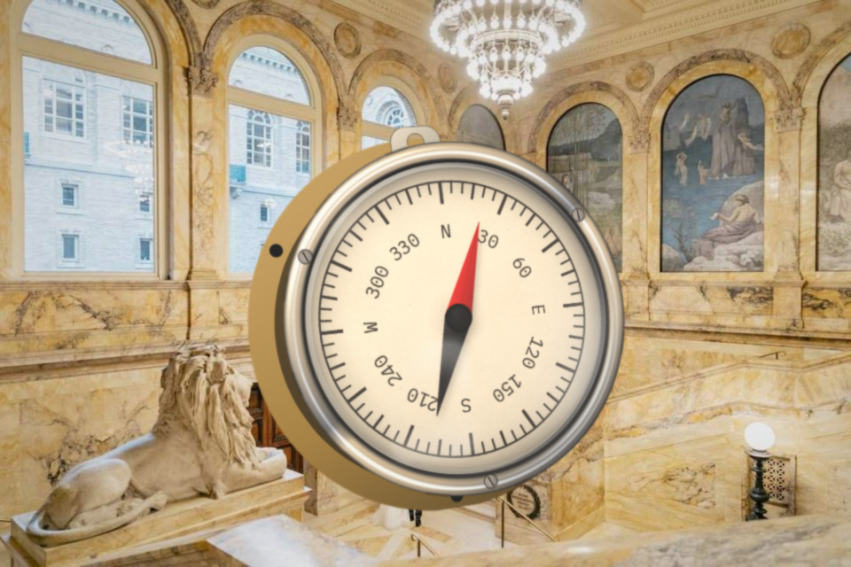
20 °
